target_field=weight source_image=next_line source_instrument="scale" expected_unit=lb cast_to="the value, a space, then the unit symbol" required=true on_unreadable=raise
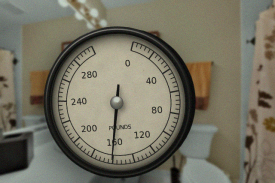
160 lb
